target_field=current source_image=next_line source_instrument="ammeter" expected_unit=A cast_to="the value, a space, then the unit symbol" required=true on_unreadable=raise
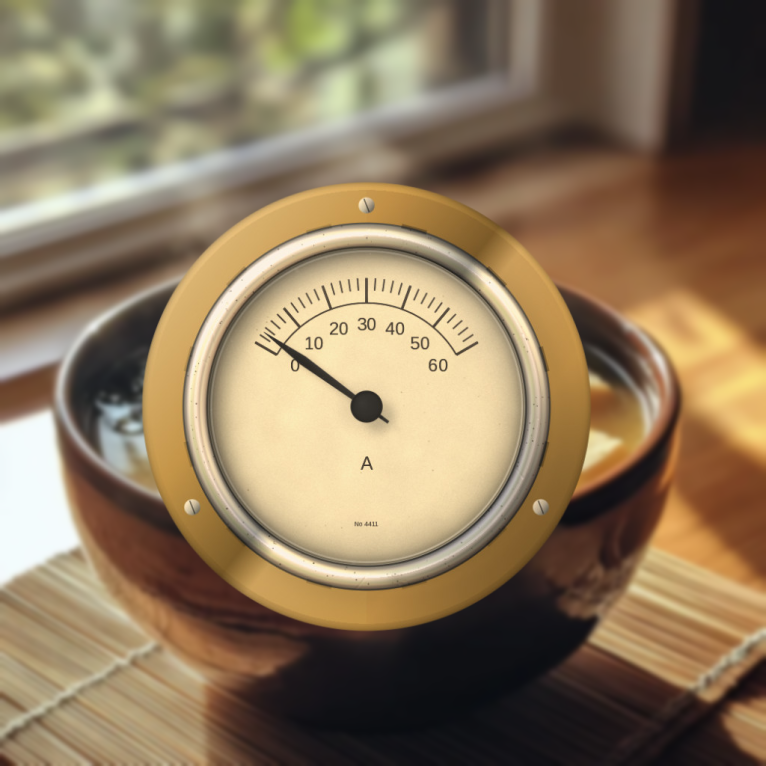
3 A
